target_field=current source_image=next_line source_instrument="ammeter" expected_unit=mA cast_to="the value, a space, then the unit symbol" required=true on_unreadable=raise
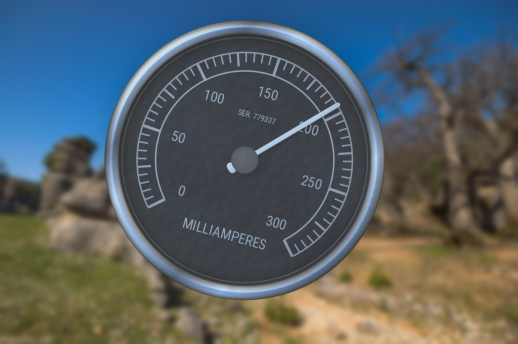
195 mA
